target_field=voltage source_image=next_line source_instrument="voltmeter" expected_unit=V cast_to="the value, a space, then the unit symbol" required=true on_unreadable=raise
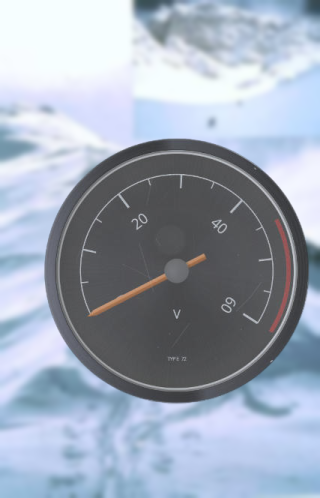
0 V
